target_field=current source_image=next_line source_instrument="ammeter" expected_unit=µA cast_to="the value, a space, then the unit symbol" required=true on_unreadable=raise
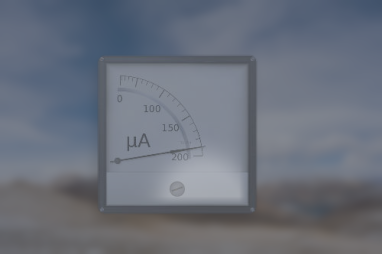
190 µA
